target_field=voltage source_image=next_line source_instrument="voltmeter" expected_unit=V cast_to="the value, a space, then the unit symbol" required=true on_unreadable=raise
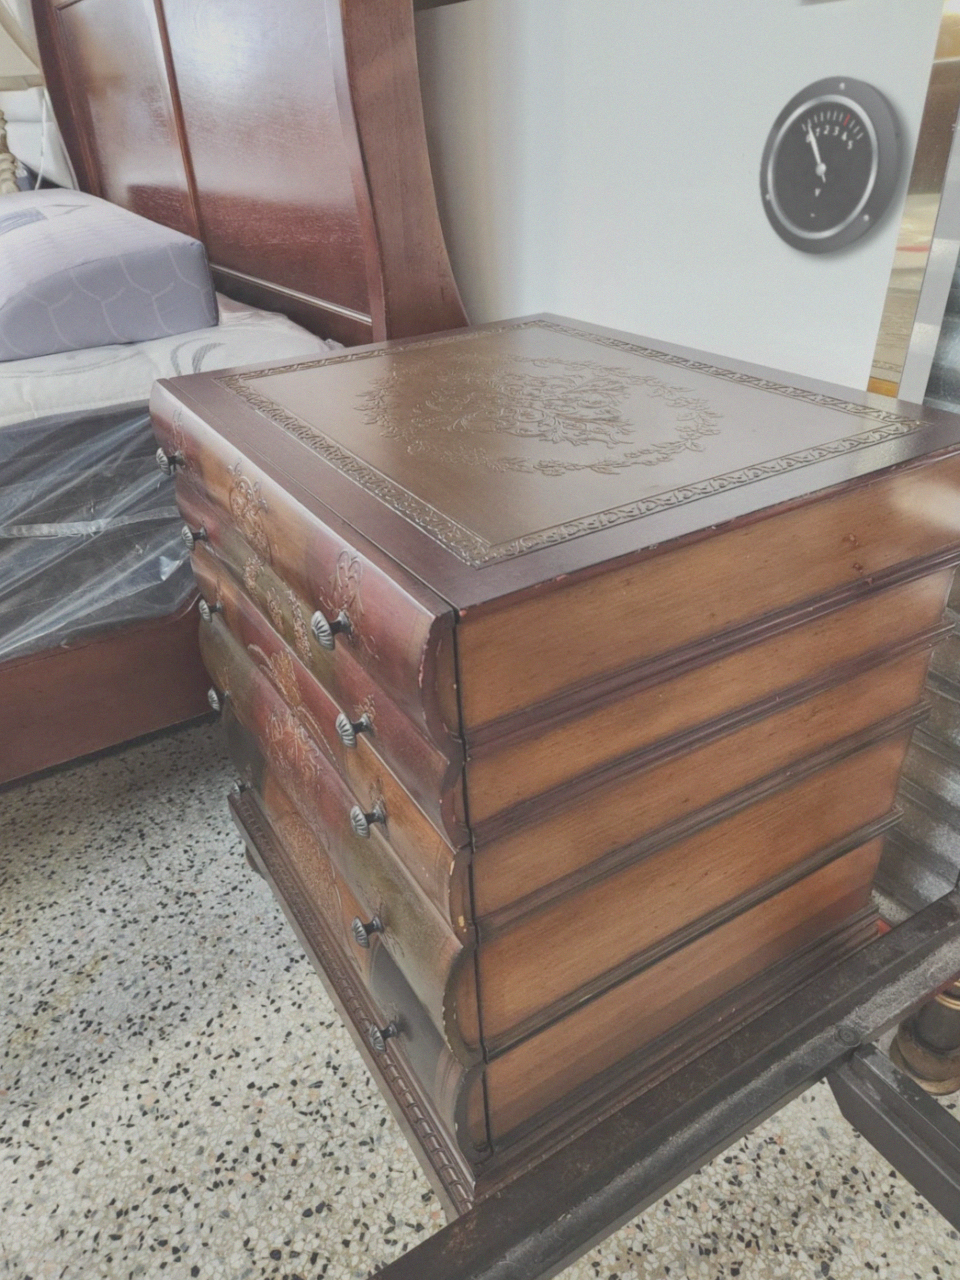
0.5 V
